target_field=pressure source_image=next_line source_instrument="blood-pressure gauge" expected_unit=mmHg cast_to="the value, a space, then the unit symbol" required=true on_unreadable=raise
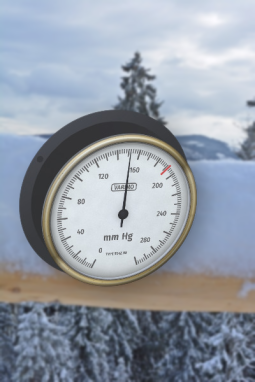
150 mmHg
